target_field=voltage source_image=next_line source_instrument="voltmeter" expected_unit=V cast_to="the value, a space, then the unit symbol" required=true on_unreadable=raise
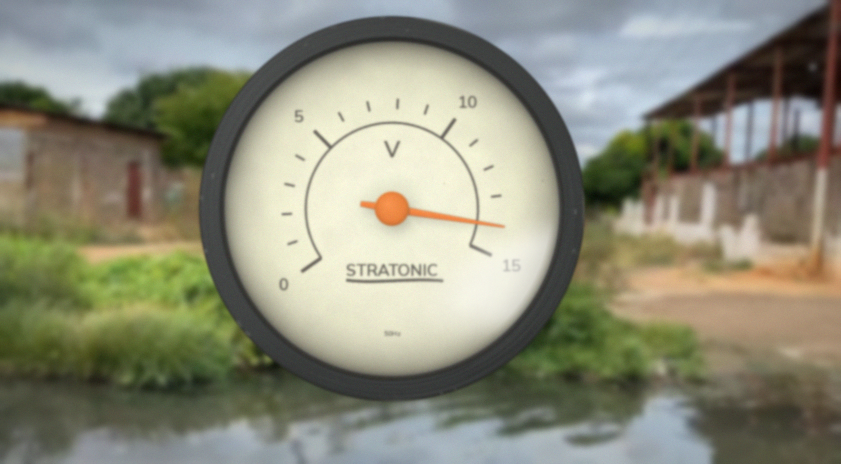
14 V
